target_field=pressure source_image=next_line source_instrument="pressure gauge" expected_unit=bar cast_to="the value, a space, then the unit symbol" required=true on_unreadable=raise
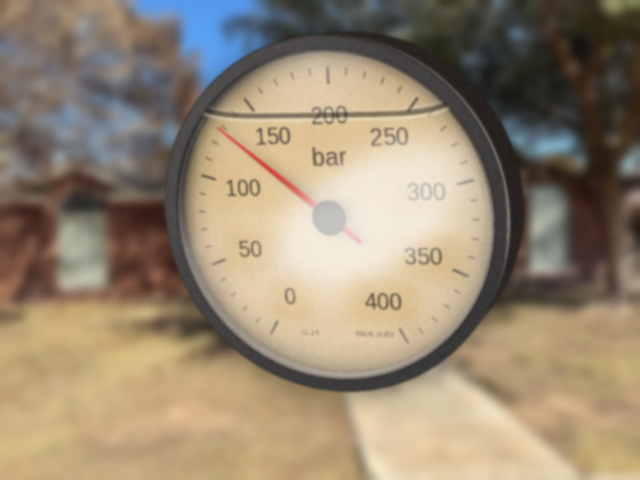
130 bar
